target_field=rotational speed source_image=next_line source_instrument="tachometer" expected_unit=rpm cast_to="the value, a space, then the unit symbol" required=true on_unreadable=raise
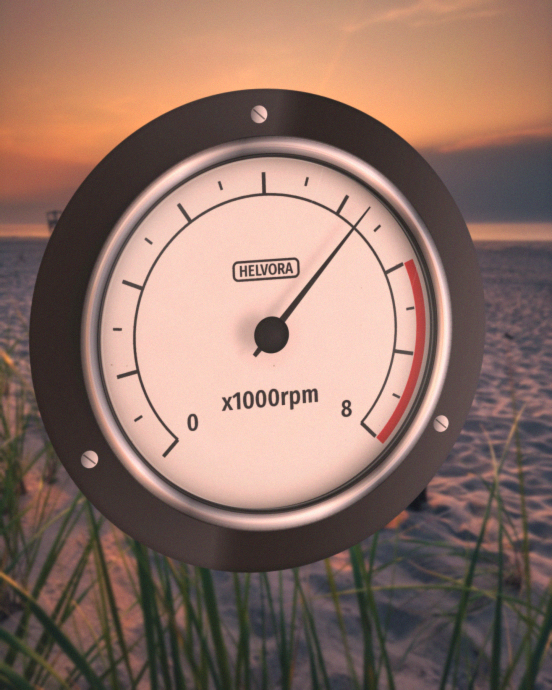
5250 rpm
